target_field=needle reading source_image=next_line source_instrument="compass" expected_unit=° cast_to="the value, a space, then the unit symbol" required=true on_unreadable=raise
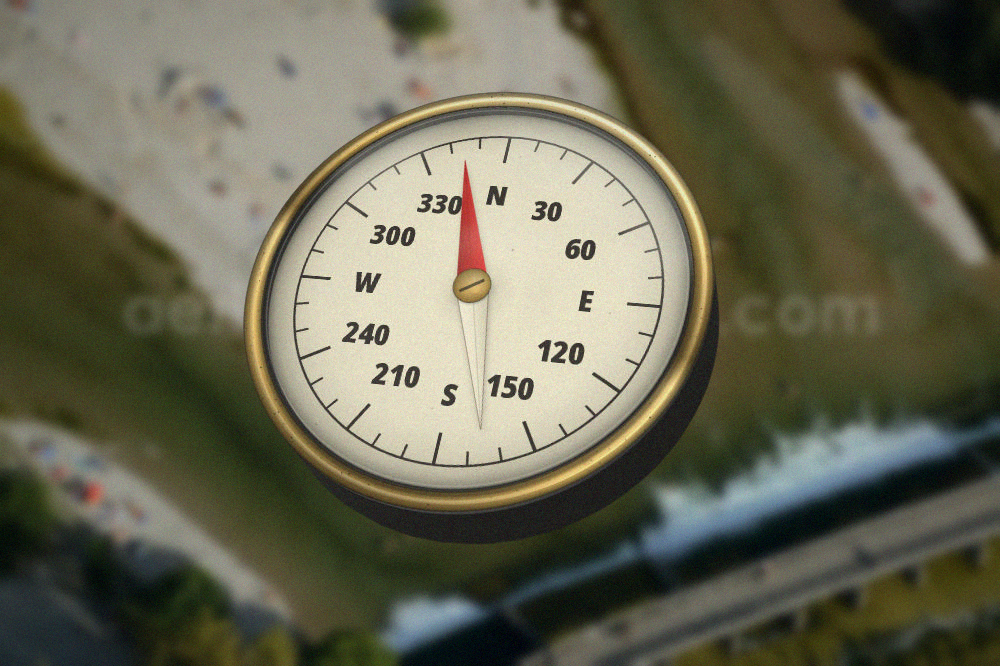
345 °
